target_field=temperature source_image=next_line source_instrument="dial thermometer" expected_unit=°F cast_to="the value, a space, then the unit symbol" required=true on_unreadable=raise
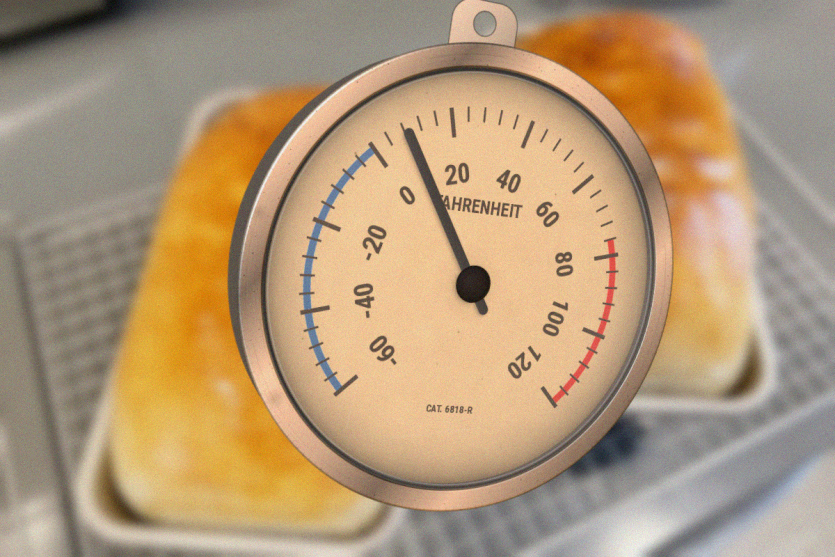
8 °F
